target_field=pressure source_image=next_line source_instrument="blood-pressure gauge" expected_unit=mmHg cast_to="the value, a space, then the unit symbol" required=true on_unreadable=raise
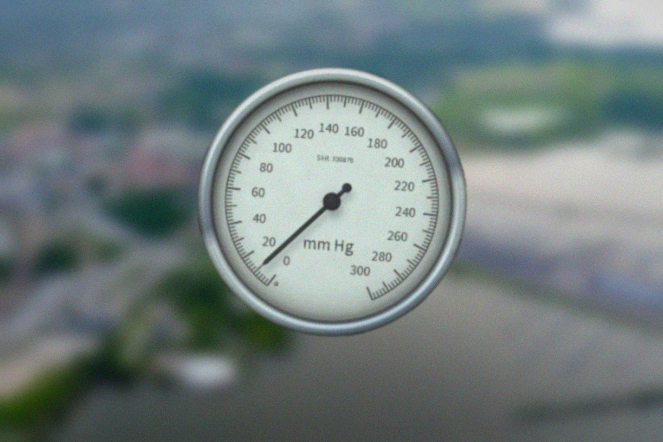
10 mmHg
